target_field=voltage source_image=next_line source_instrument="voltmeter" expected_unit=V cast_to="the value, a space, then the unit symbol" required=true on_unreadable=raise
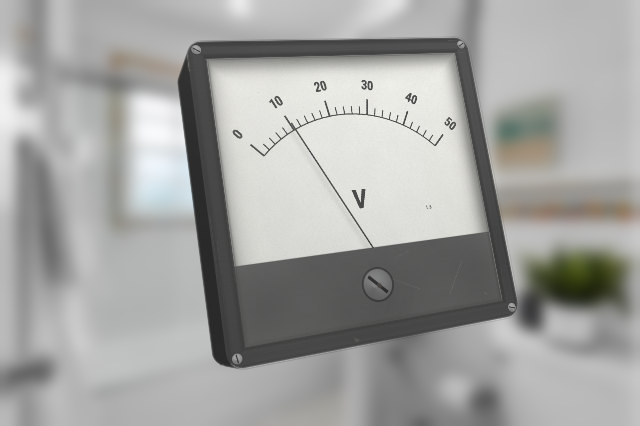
10 V
